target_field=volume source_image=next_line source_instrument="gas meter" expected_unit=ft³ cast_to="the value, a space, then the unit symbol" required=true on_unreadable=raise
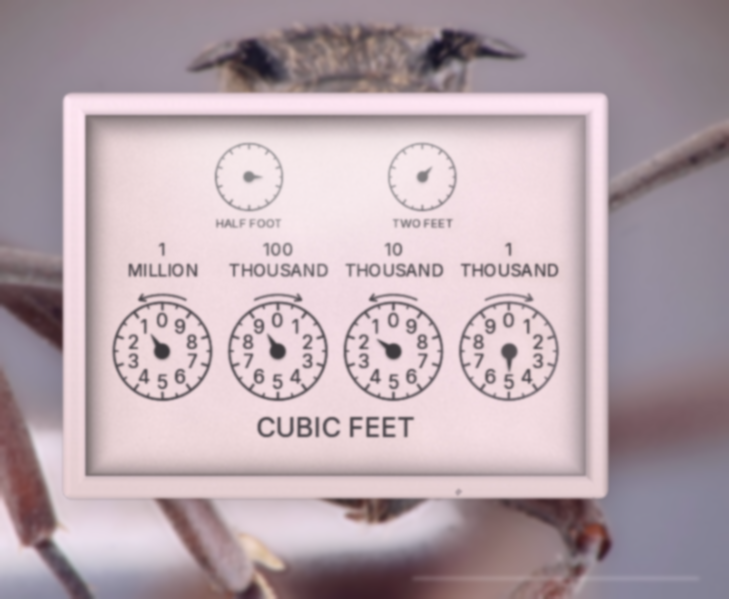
91500 ft³
